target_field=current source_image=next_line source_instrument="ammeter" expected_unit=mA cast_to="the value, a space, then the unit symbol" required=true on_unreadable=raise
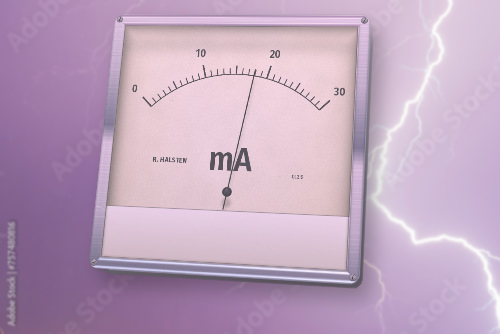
18 mA
